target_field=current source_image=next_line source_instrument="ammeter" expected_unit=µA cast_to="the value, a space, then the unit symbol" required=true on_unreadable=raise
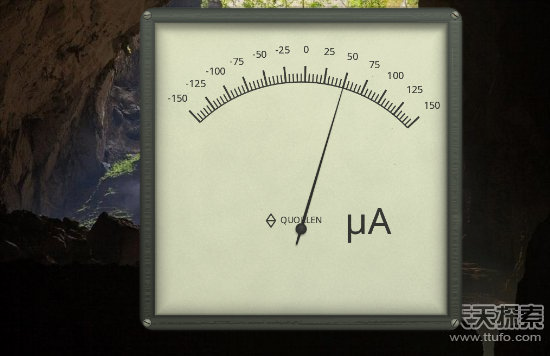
50 µA
